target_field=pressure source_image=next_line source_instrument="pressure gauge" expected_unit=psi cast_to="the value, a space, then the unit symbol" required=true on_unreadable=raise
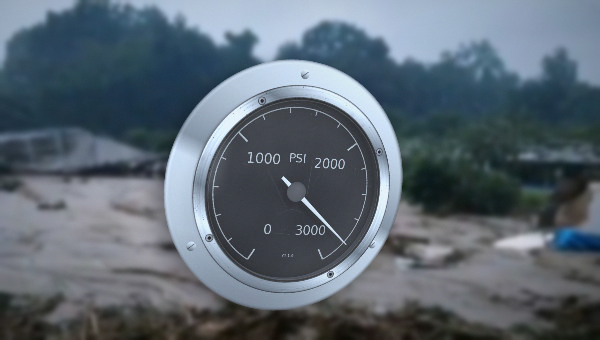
2800 psi
